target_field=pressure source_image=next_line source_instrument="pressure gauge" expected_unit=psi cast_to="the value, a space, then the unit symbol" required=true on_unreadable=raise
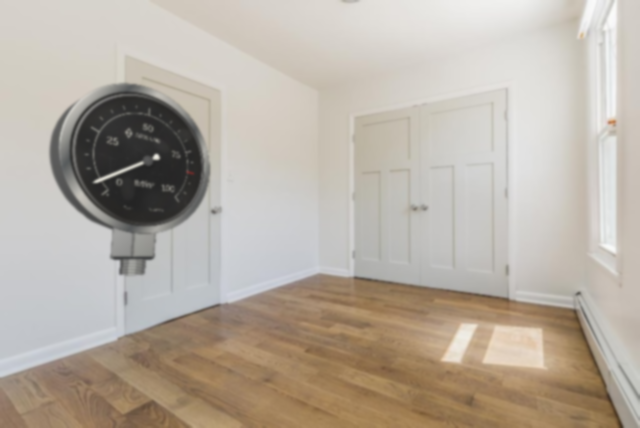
5 psi
